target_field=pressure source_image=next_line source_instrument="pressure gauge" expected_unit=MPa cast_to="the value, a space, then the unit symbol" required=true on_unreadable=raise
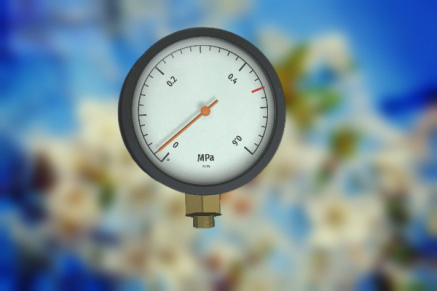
0.02 MPa
